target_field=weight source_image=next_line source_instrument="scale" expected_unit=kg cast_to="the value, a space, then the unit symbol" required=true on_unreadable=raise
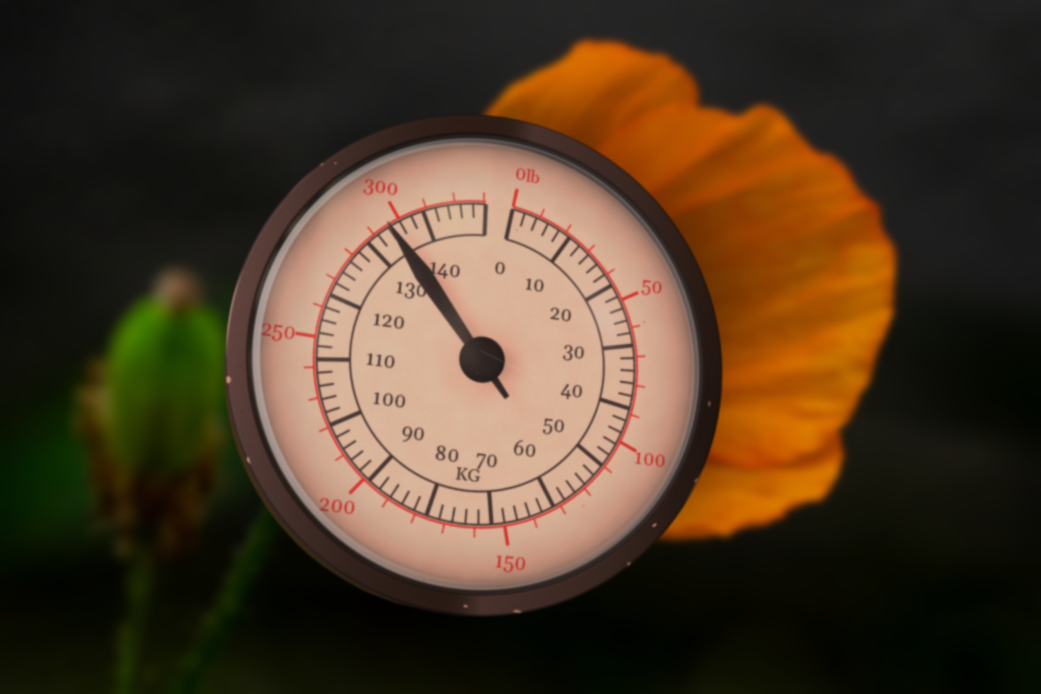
134 kg
